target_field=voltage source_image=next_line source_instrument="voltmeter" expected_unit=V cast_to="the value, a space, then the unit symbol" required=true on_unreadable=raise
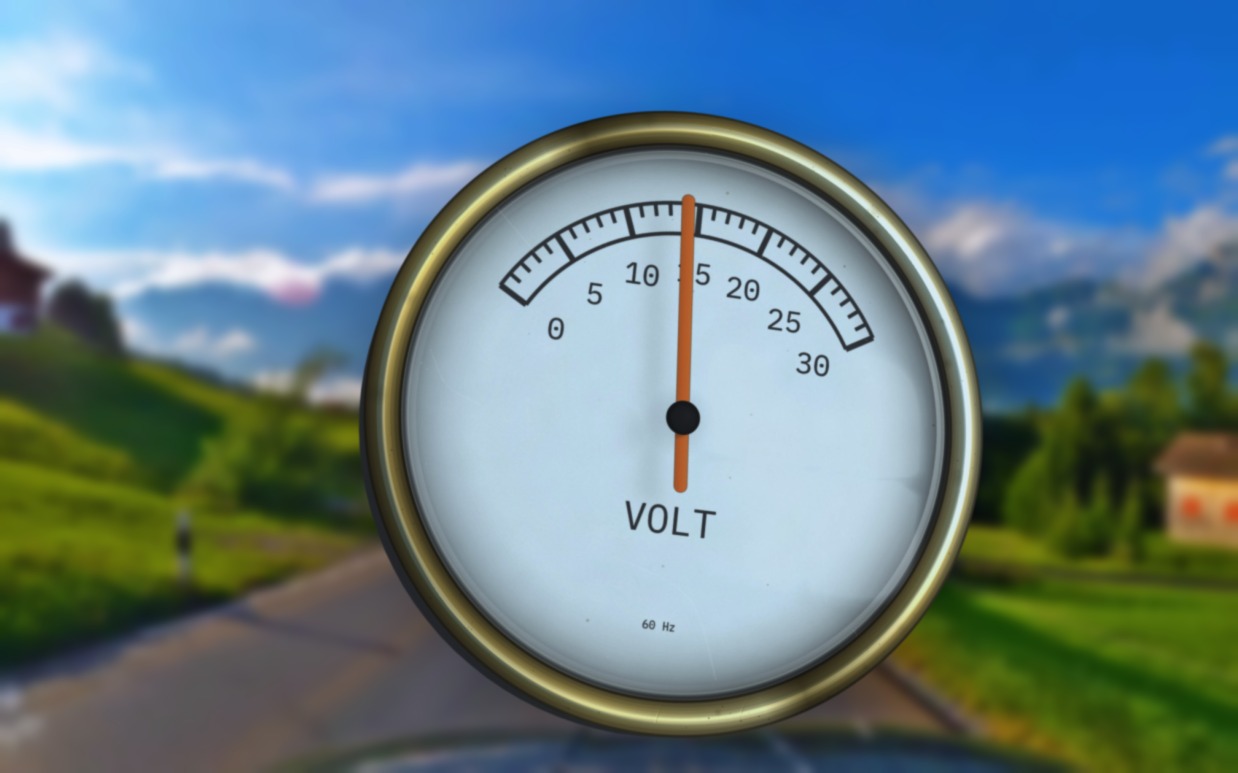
14 V
